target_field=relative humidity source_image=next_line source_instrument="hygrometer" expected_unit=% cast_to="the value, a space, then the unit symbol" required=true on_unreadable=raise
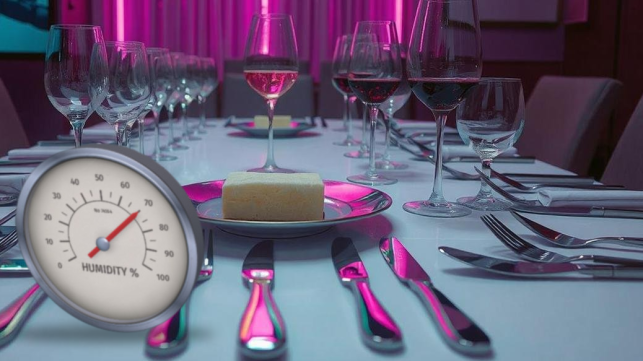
70 %
